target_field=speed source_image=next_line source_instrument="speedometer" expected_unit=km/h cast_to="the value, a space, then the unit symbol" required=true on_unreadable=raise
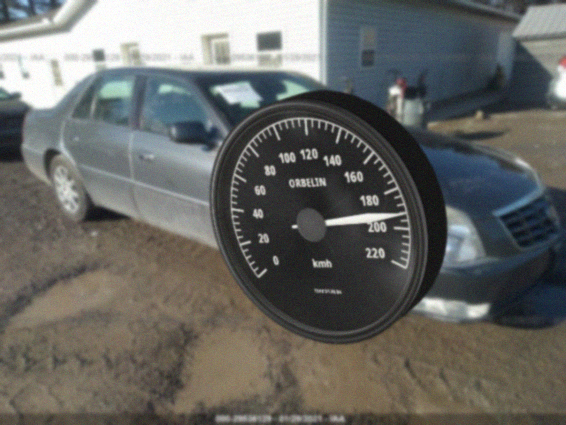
192 km/h
